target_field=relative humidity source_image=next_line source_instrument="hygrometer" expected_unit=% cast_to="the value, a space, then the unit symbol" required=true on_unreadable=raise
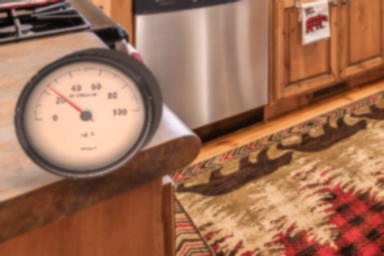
25 %
